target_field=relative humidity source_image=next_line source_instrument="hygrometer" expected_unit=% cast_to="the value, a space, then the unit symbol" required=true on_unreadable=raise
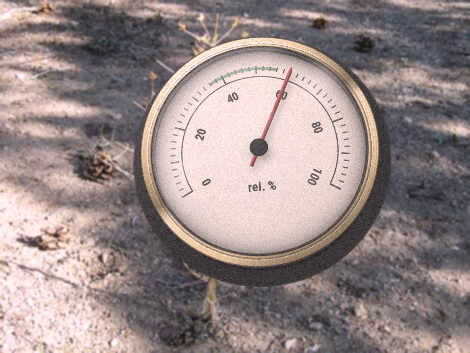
60 %
